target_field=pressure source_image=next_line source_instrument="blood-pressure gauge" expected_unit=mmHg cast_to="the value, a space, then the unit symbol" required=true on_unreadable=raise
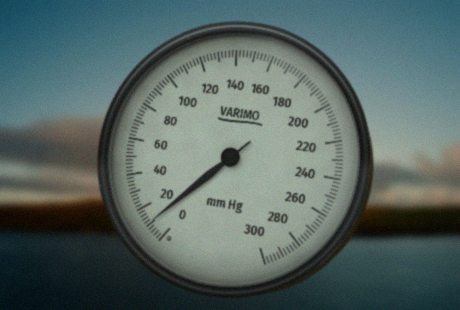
10 mmHg
